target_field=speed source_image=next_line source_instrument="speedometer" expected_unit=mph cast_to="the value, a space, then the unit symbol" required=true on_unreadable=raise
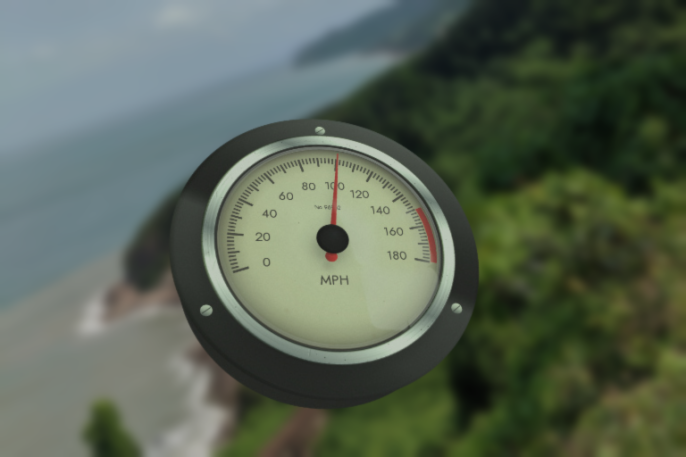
100 mph
